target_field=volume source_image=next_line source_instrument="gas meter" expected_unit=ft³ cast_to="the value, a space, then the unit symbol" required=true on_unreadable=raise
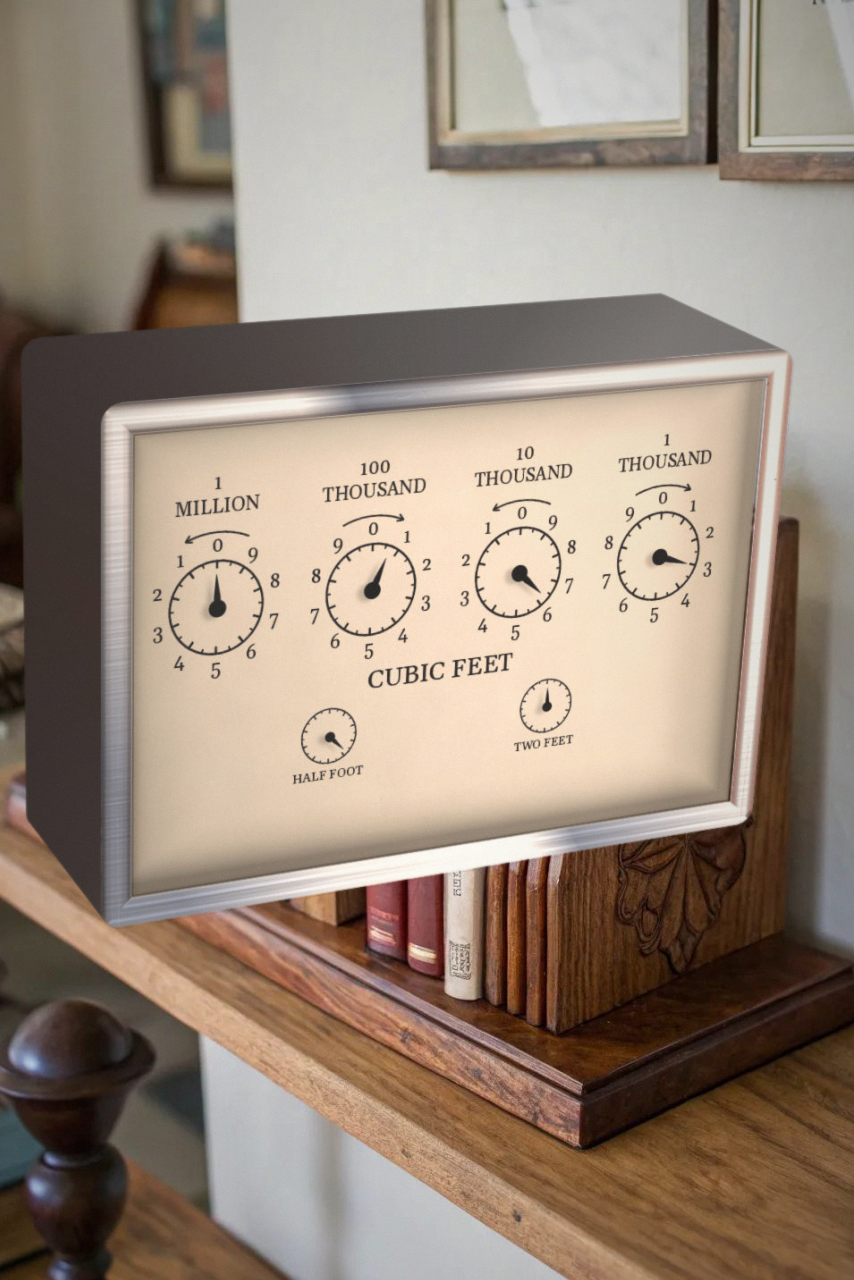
6300 ft³
